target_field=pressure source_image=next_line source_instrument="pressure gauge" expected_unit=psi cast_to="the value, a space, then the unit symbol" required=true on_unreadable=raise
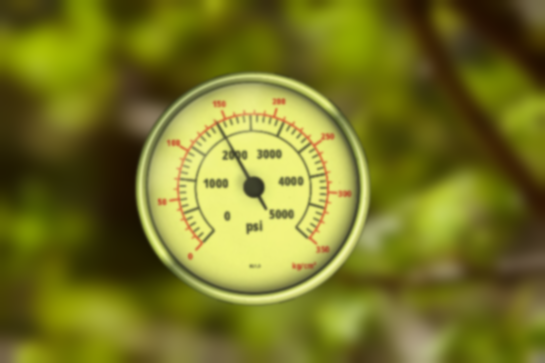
2000 psi
